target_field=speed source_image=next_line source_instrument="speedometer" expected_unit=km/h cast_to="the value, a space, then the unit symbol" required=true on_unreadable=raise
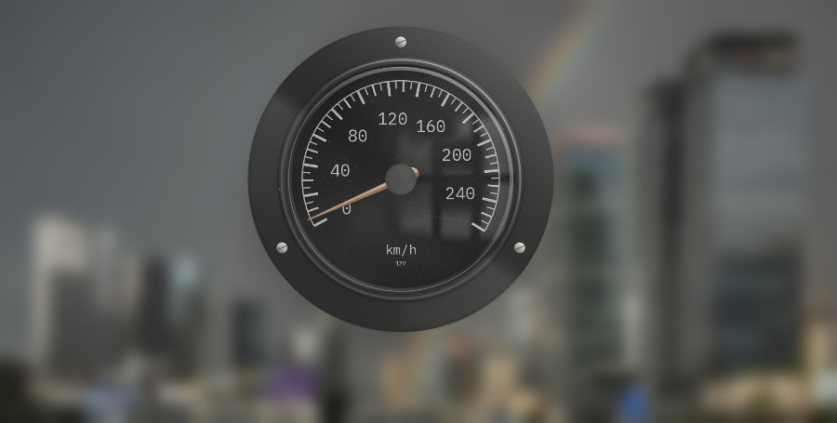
5 km/h
